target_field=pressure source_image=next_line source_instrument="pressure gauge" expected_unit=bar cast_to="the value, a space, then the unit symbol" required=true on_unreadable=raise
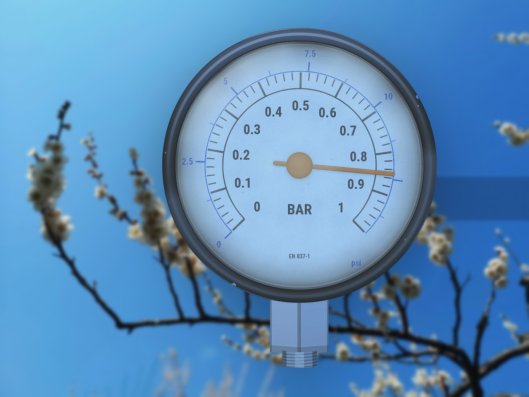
0.85 bar
